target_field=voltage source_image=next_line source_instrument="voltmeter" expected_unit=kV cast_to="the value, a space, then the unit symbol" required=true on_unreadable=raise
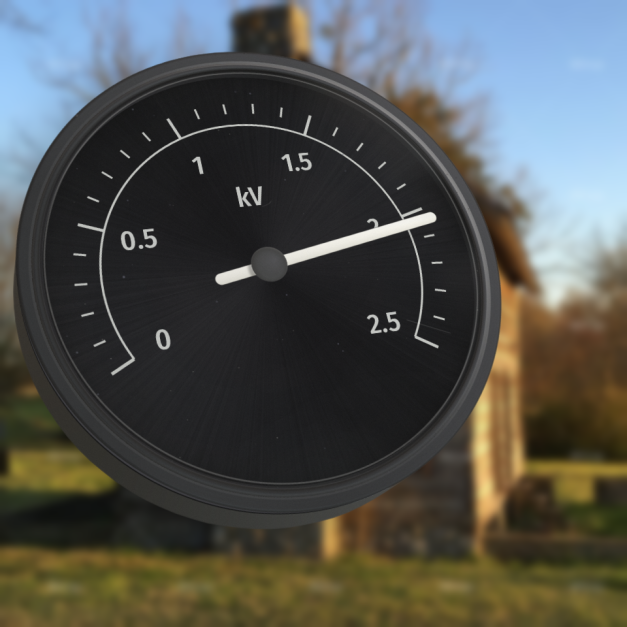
2.05 kV
